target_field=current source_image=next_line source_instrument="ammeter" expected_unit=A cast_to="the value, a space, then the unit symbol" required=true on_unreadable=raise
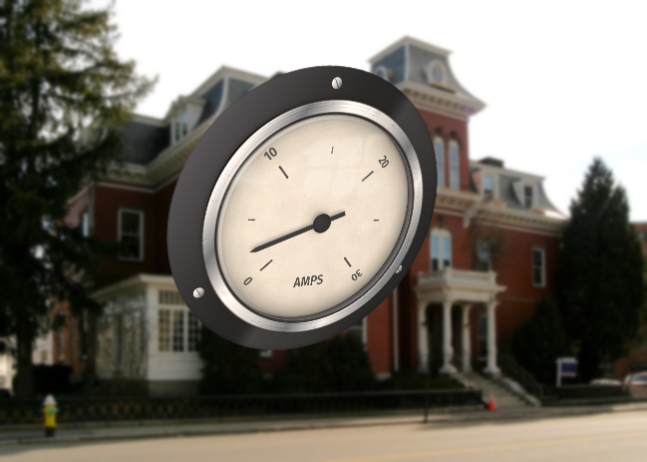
2.5 A
